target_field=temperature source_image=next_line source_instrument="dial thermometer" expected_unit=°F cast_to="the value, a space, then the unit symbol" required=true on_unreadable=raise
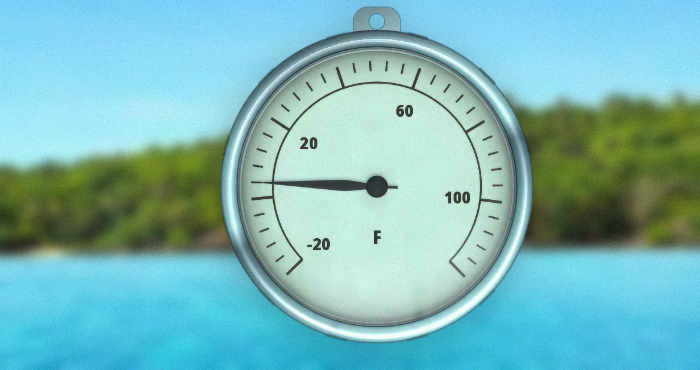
4 °F
